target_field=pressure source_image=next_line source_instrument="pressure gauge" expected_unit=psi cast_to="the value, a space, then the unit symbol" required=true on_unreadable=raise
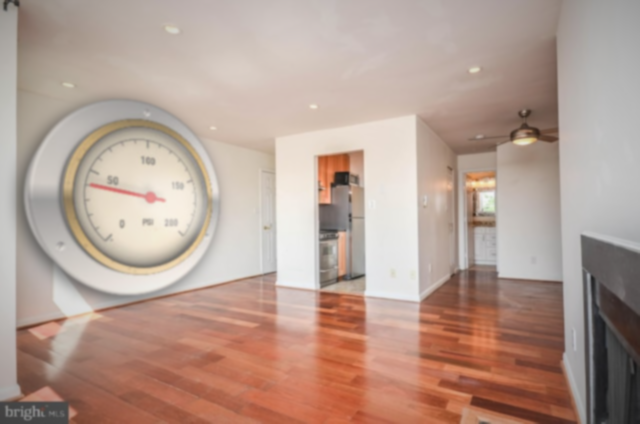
40 psi
